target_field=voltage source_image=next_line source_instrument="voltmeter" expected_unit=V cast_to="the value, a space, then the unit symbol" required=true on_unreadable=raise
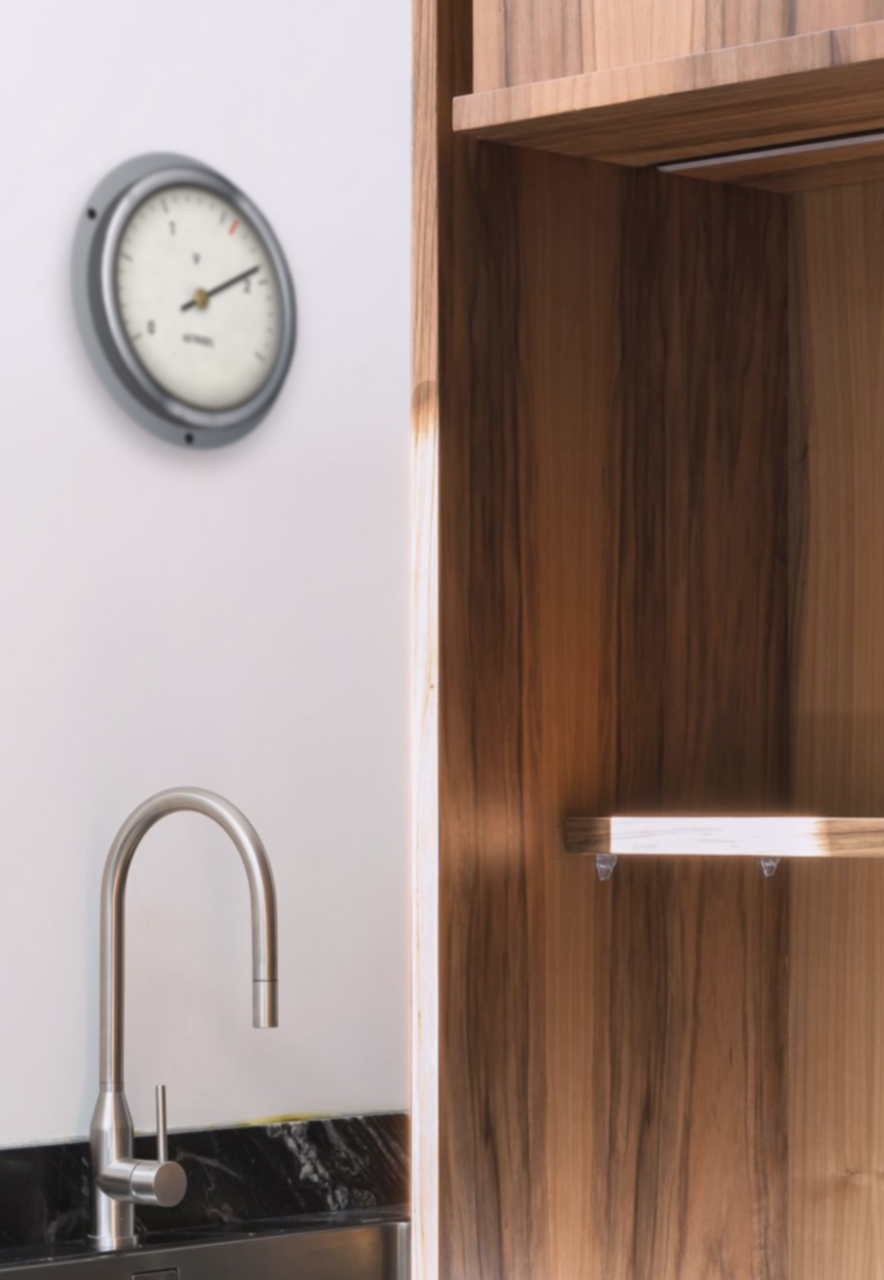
1.9 V
